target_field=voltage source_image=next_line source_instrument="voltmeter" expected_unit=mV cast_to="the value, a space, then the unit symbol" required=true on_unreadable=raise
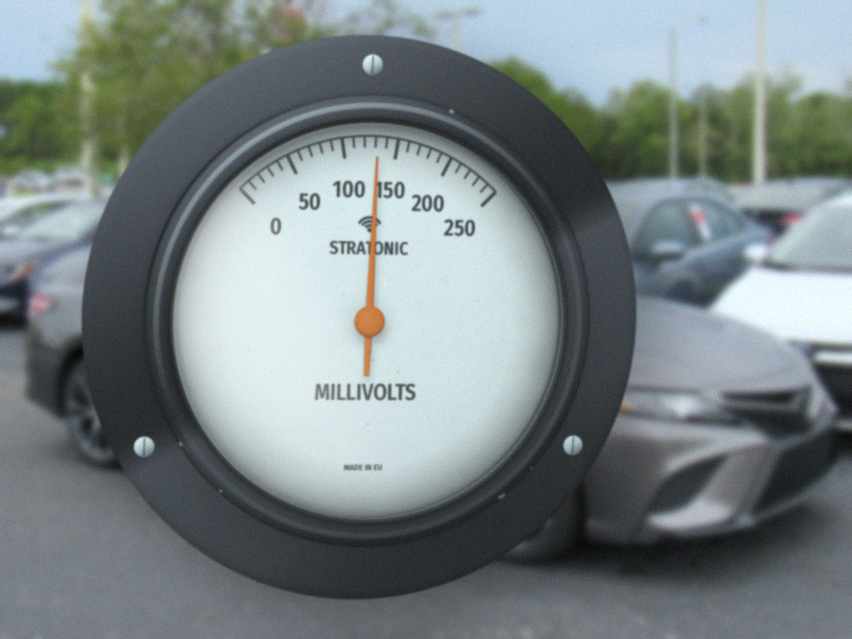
130 mV
